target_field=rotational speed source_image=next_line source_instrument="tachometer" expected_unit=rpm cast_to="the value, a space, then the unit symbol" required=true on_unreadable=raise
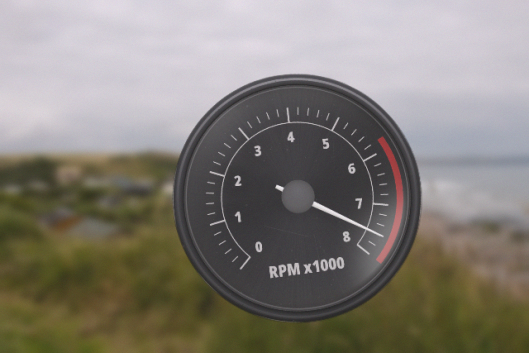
7600 rpm
